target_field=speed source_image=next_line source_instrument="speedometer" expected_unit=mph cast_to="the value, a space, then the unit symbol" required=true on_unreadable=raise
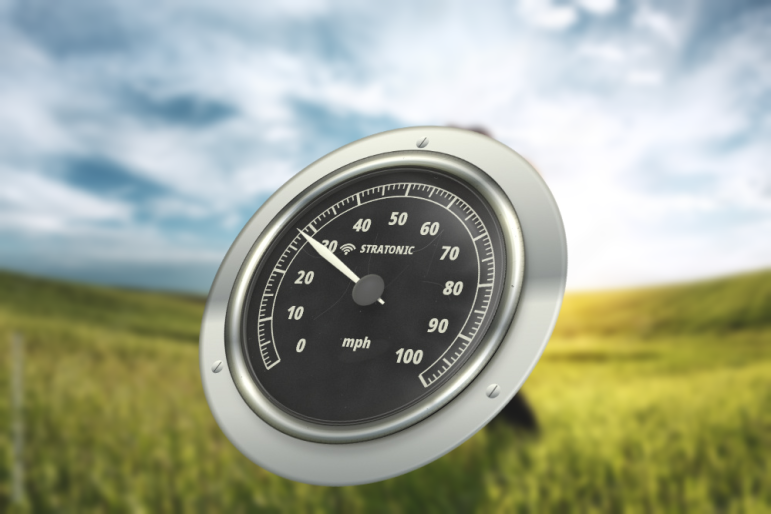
28 mph
